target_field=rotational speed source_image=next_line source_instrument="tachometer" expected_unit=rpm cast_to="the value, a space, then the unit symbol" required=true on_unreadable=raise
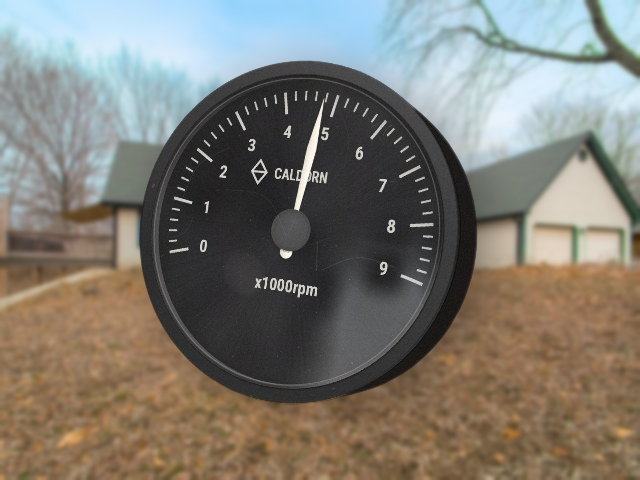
4800 rpm
